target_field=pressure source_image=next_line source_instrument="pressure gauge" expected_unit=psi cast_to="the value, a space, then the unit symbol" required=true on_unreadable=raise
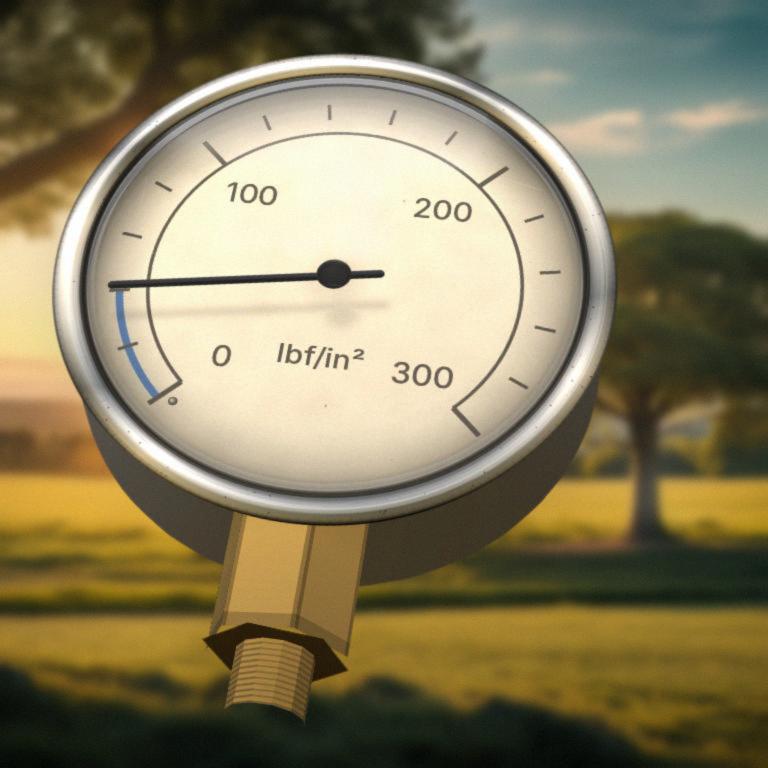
40 psi
